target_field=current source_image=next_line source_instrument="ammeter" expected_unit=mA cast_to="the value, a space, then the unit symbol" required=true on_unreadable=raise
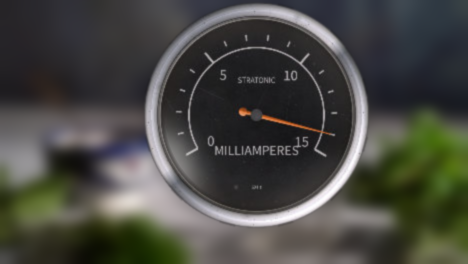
14 mA
